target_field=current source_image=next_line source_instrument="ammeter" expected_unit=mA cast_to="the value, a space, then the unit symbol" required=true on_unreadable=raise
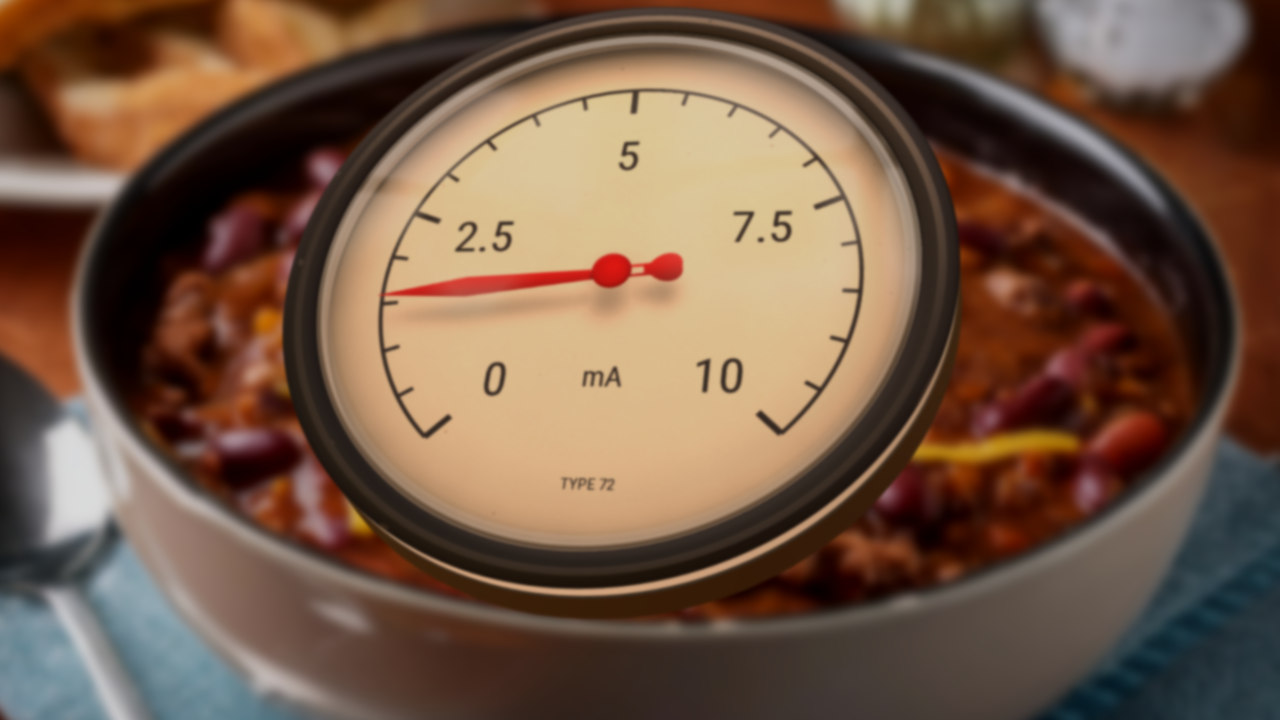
1.5 mA
